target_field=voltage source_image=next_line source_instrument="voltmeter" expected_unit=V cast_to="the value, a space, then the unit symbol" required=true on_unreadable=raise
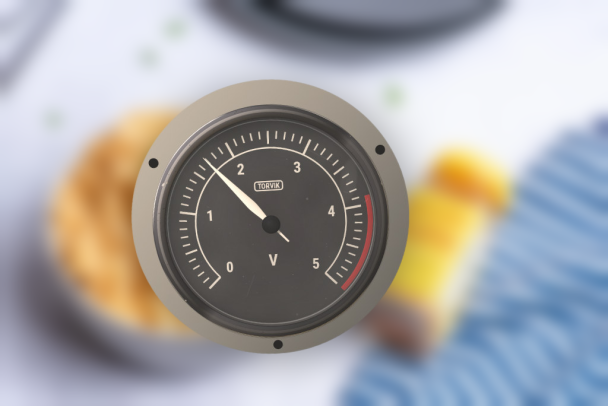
1.7 V
